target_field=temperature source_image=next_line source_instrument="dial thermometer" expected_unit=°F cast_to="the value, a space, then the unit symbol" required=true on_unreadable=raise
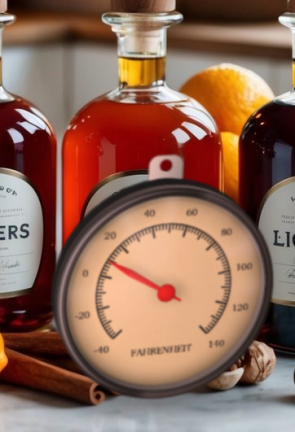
10 °F
